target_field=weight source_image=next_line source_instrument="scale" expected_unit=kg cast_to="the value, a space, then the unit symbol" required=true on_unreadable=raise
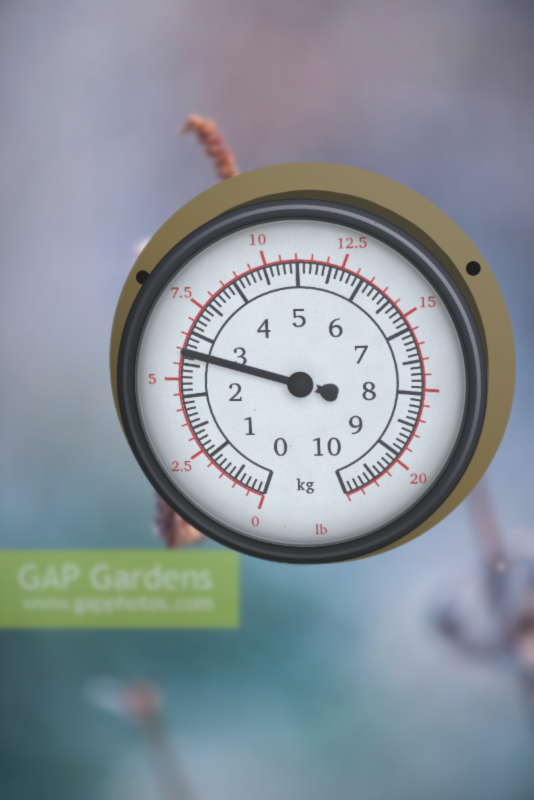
2.7 kg
